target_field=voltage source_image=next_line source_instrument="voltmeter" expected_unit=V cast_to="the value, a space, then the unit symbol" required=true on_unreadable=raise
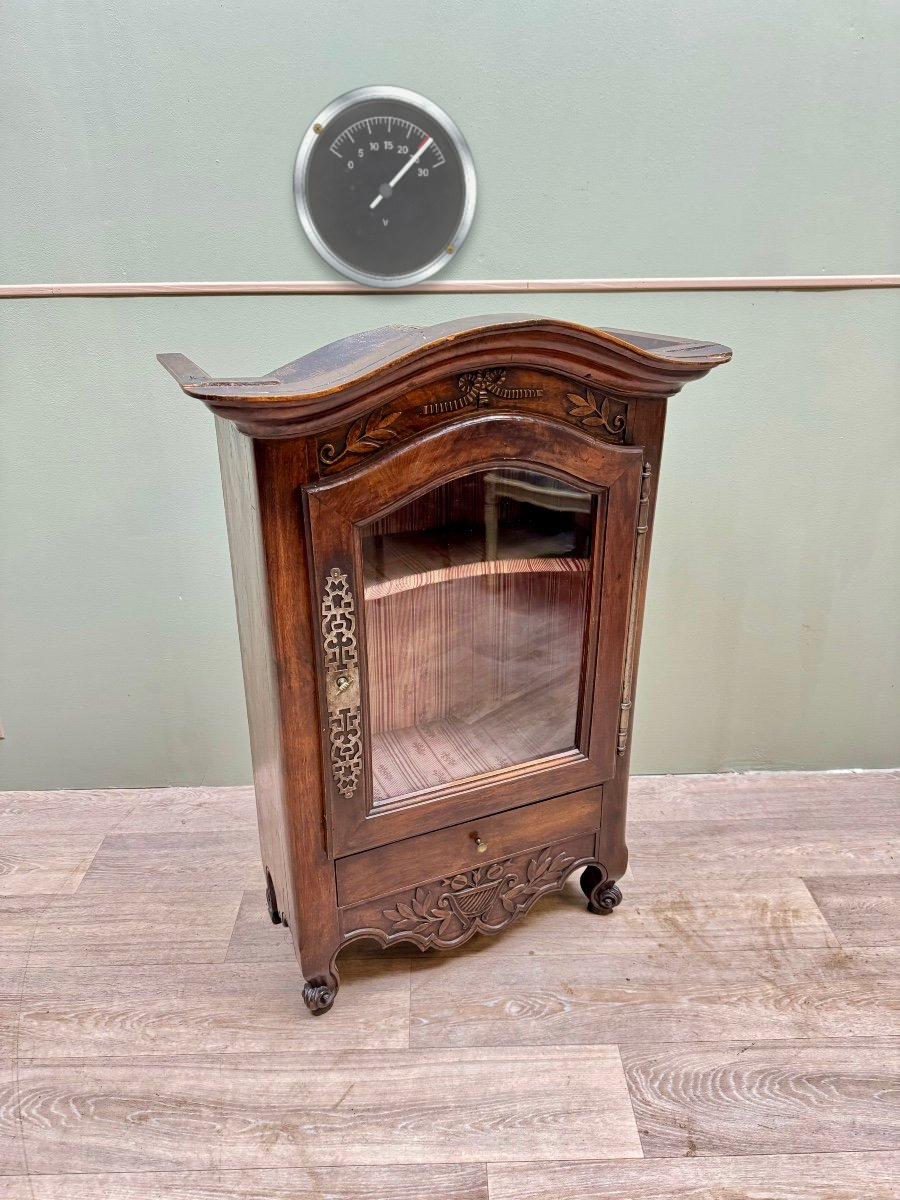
25 V
